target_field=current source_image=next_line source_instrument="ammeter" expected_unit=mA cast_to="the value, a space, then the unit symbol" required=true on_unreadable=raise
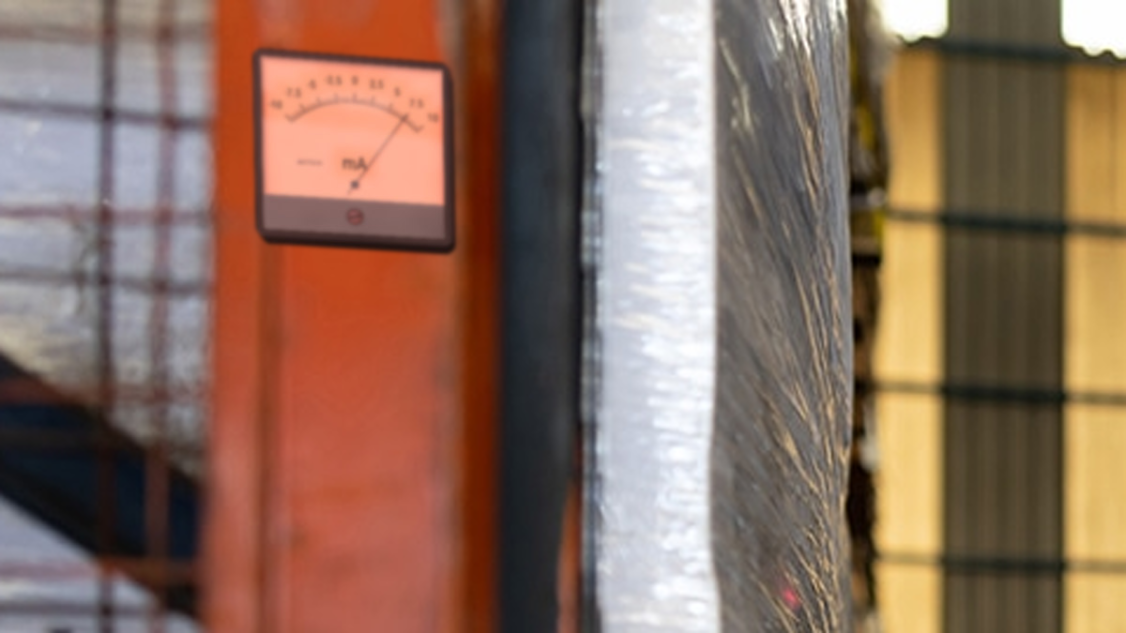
7.5 mA
